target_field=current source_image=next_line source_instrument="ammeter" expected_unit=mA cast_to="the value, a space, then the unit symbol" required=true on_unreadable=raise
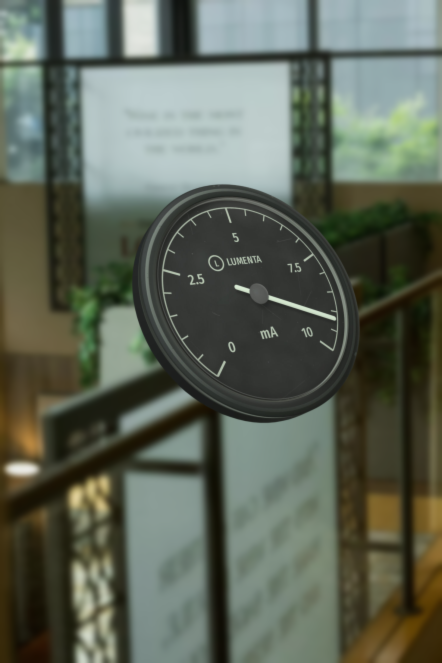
9.25 mA
